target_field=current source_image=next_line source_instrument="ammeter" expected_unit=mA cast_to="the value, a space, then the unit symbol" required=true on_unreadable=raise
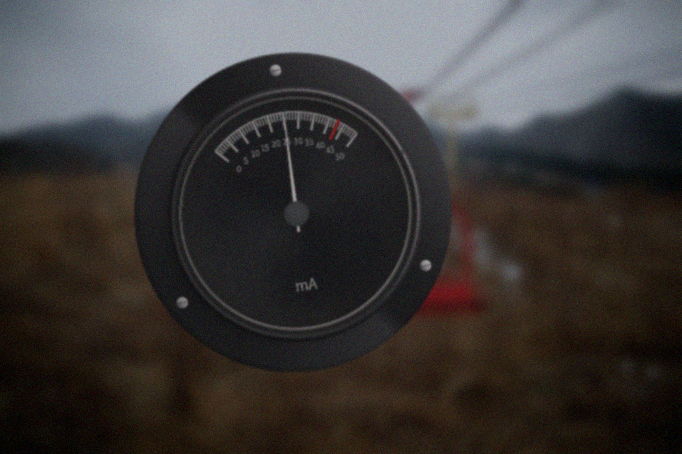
25 mA
